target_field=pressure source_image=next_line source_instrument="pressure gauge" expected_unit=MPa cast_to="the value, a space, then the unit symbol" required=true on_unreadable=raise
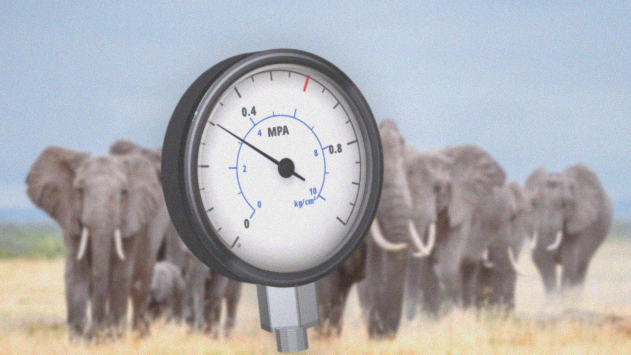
0.3 MPa
